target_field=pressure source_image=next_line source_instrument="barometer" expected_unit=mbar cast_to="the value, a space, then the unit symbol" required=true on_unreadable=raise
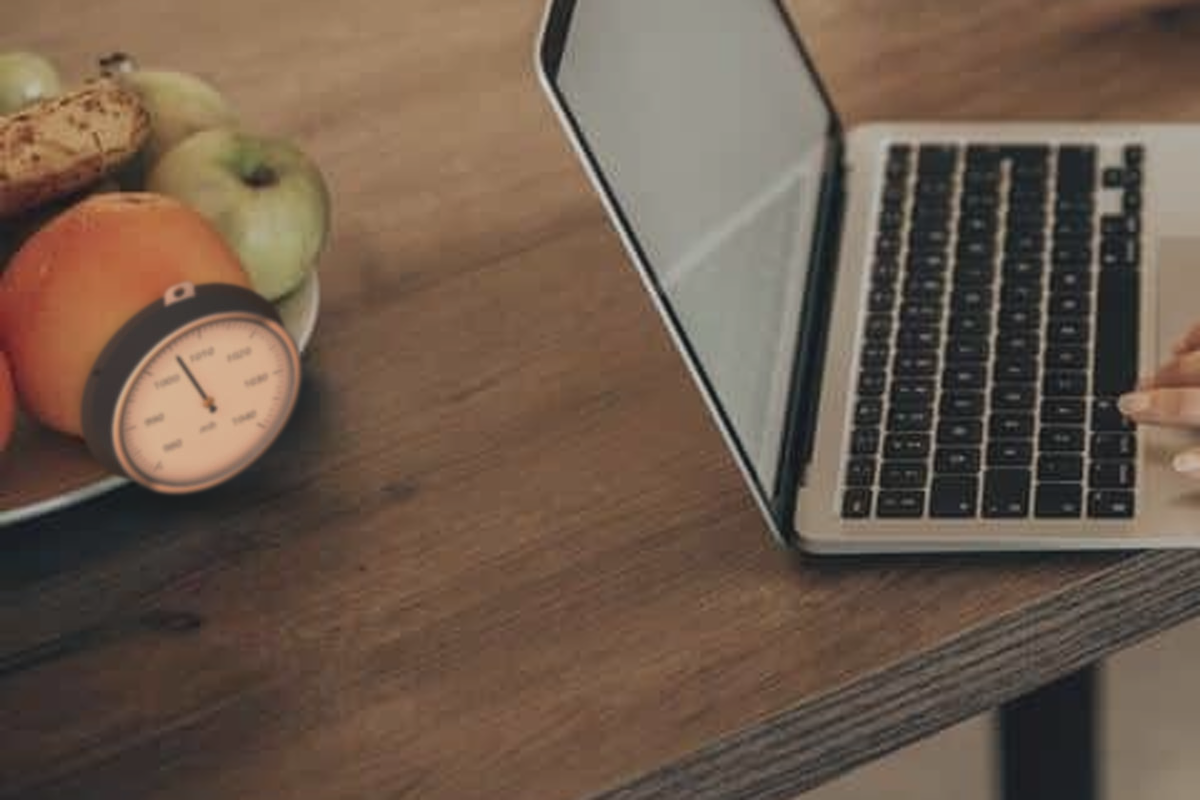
1005 mbar
